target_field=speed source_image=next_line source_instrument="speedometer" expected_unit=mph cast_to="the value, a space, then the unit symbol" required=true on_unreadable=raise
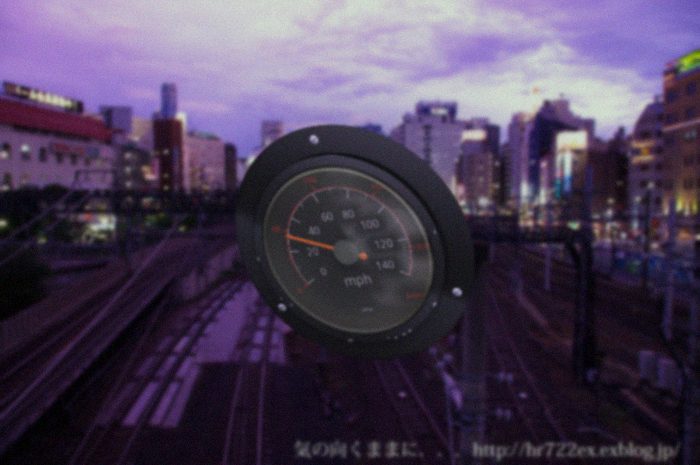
30 mph
